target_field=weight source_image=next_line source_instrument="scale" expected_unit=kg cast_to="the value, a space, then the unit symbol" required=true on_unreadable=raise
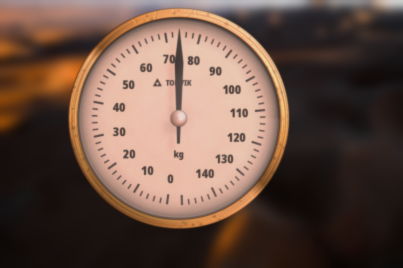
74 kg
